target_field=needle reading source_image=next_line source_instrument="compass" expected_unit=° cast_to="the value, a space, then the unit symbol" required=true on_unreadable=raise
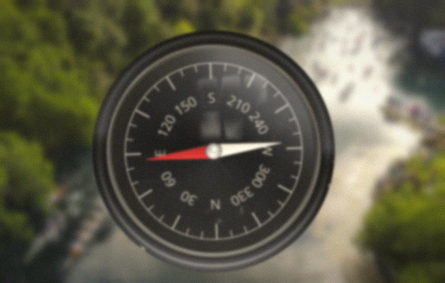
85 °
